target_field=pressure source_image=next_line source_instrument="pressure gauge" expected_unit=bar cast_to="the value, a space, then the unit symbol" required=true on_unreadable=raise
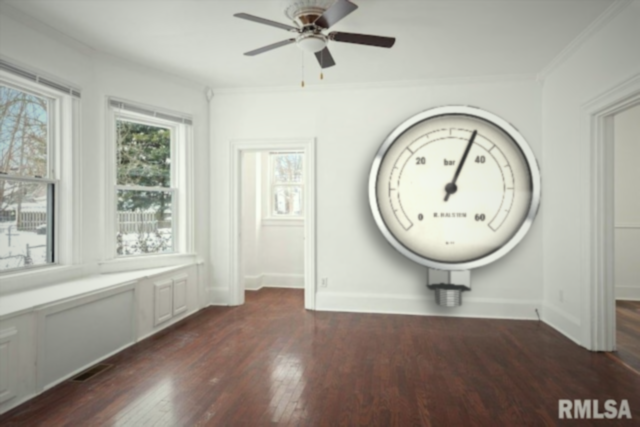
35 bar
